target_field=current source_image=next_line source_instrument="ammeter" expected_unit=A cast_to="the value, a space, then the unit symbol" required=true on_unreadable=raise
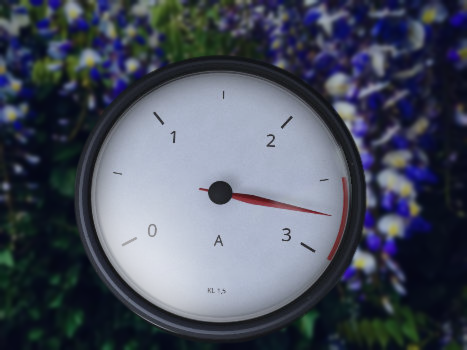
2.75 A
